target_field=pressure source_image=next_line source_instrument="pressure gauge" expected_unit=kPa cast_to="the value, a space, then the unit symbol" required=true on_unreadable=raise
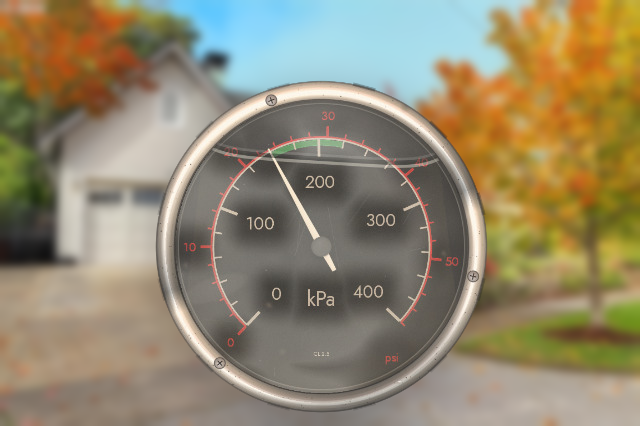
160 kPa
